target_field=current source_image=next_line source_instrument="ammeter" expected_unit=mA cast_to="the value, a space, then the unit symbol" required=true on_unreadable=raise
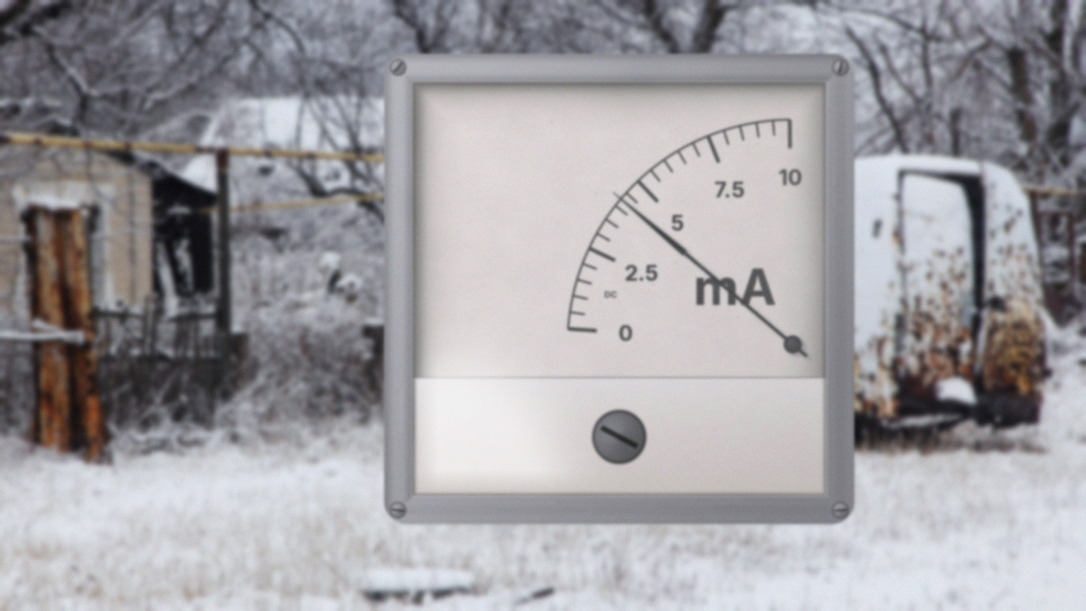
4.25 mA
